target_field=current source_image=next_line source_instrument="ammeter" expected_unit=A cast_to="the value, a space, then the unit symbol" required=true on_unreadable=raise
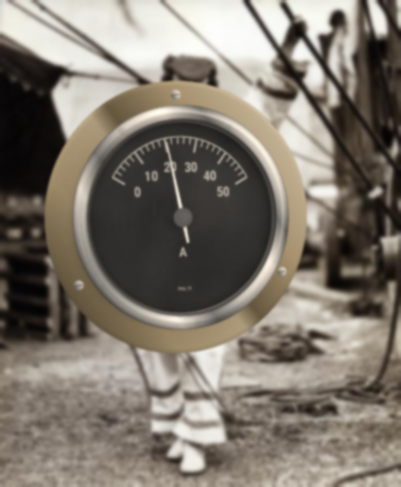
20 A
